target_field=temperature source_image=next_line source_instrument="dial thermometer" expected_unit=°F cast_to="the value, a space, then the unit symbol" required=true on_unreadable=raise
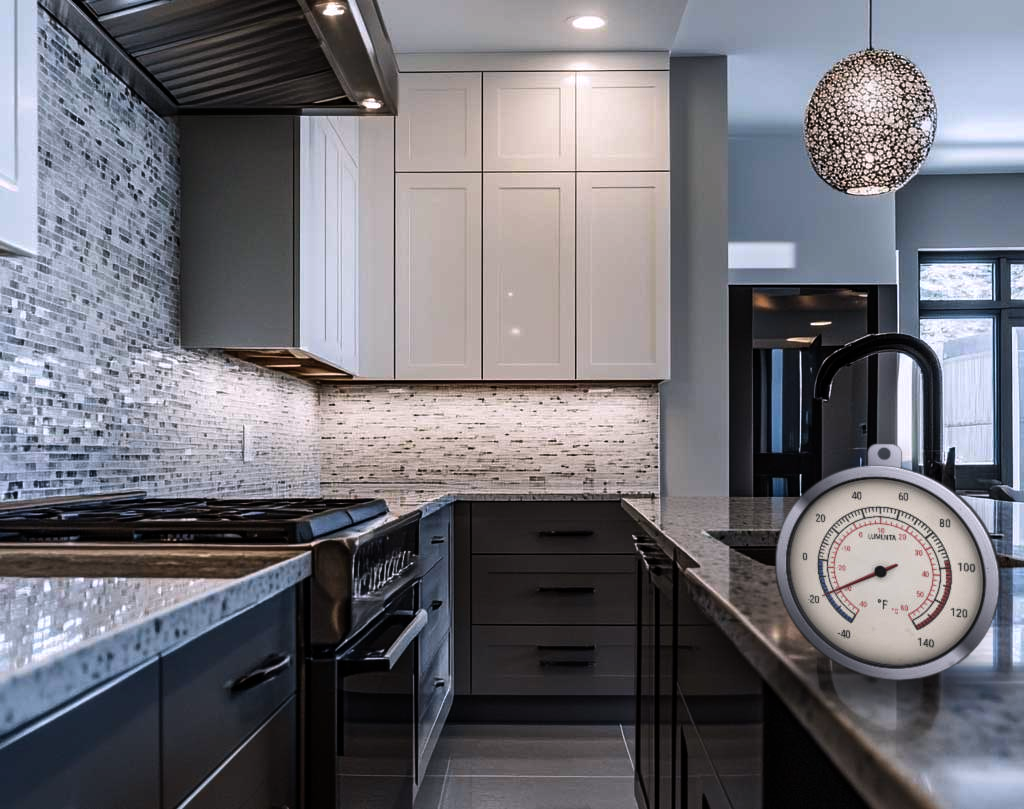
-20 °F
